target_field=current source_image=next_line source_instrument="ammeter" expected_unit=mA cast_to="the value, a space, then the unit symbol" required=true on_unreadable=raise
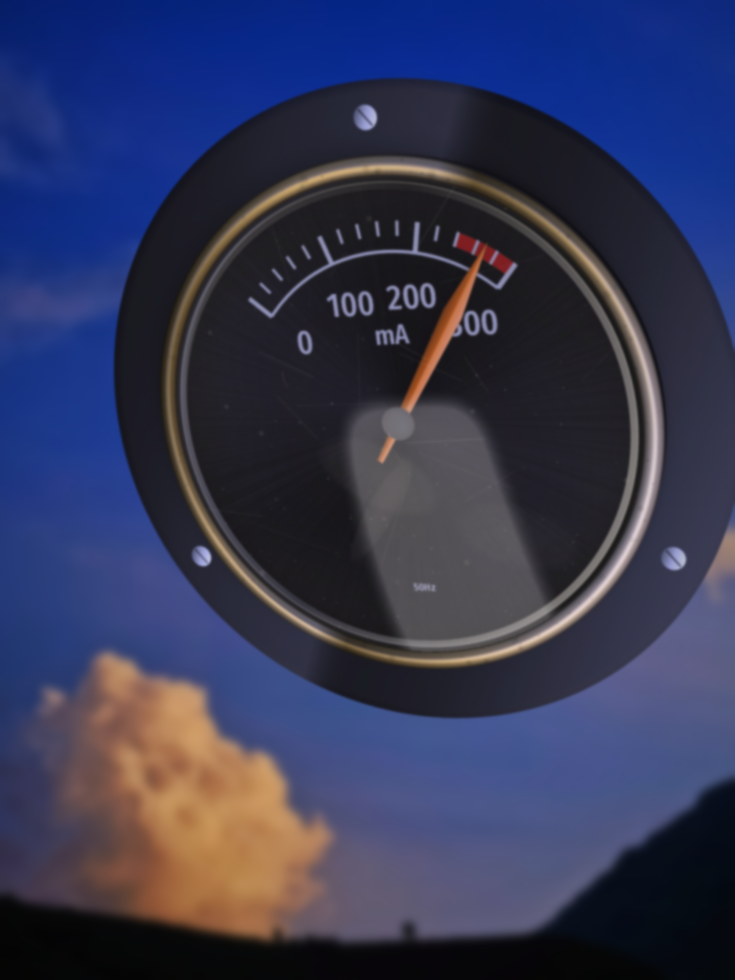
270 mA
